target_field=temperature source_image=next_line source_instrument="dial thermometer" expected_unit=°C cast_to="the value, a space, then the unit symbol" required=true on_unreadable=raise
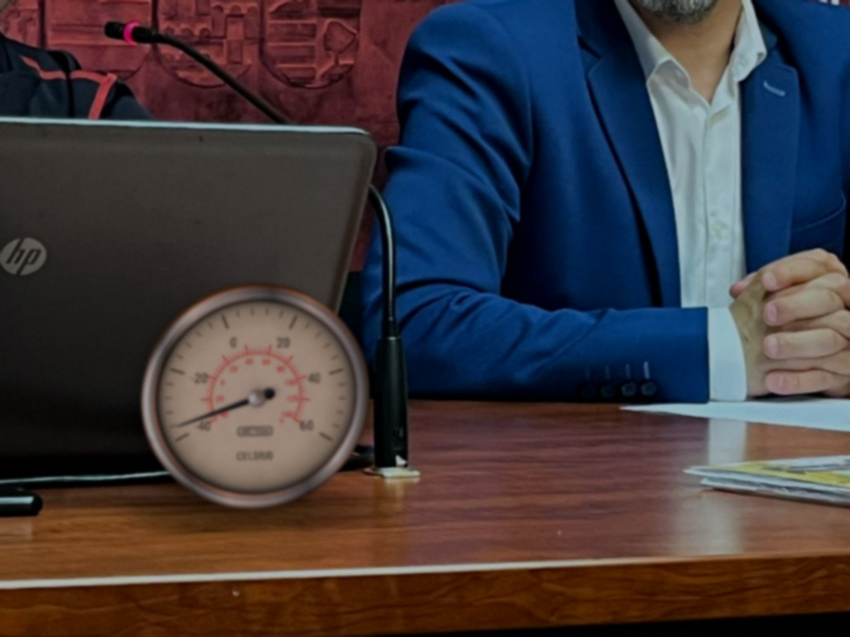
-36 °C
